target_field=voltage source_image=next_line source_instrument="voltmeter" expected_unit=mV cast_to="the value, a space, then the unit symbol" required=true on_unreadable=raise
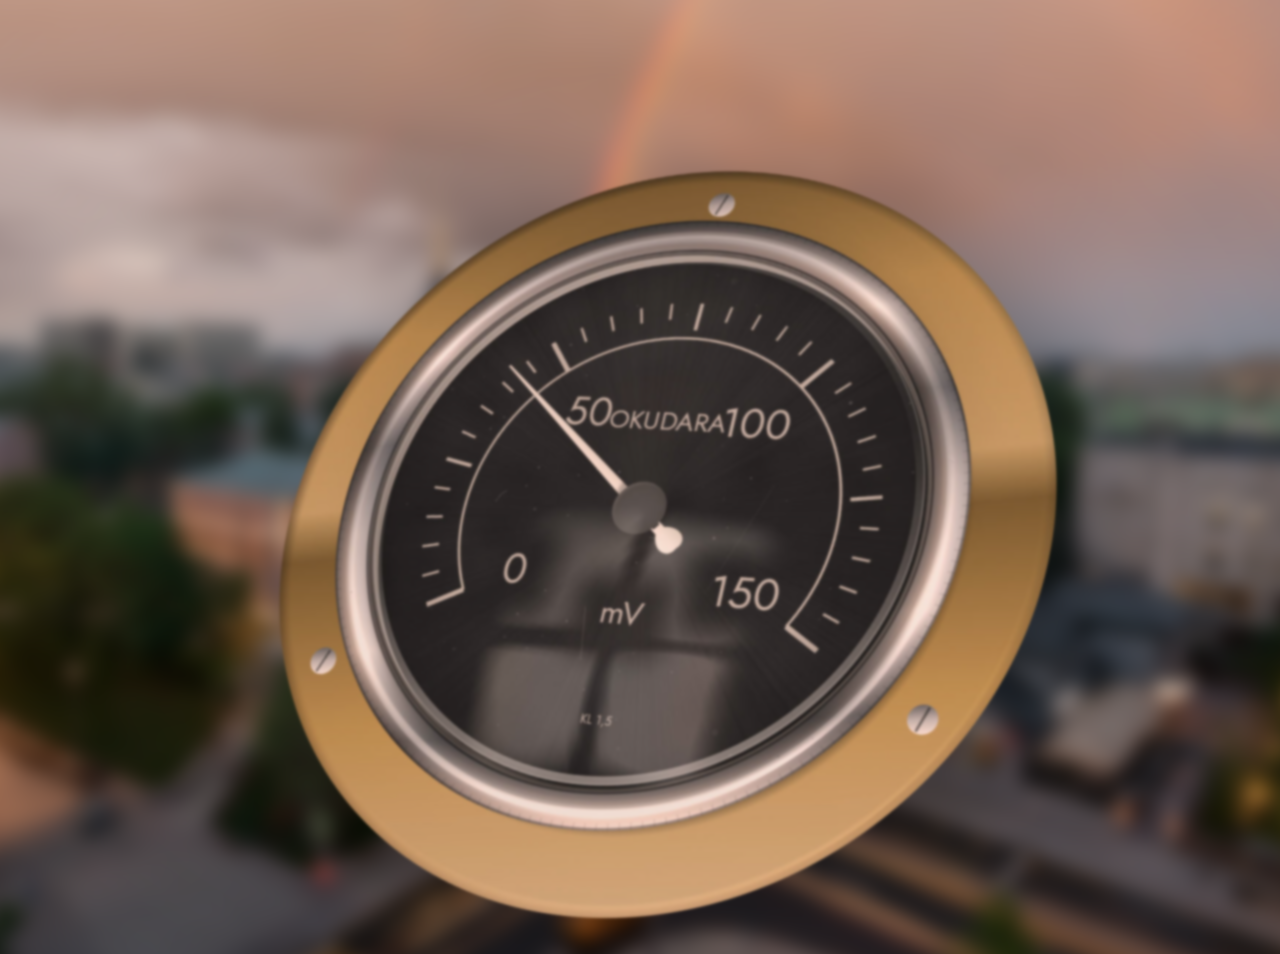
42.5 mV
